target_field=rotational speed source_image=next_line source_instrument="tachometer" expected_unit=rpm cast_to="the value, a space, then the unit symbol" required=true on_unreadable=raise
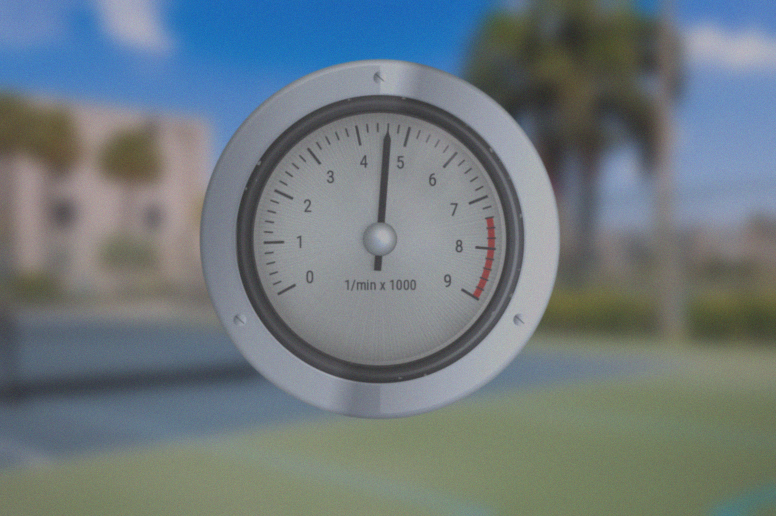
4600 rpm
